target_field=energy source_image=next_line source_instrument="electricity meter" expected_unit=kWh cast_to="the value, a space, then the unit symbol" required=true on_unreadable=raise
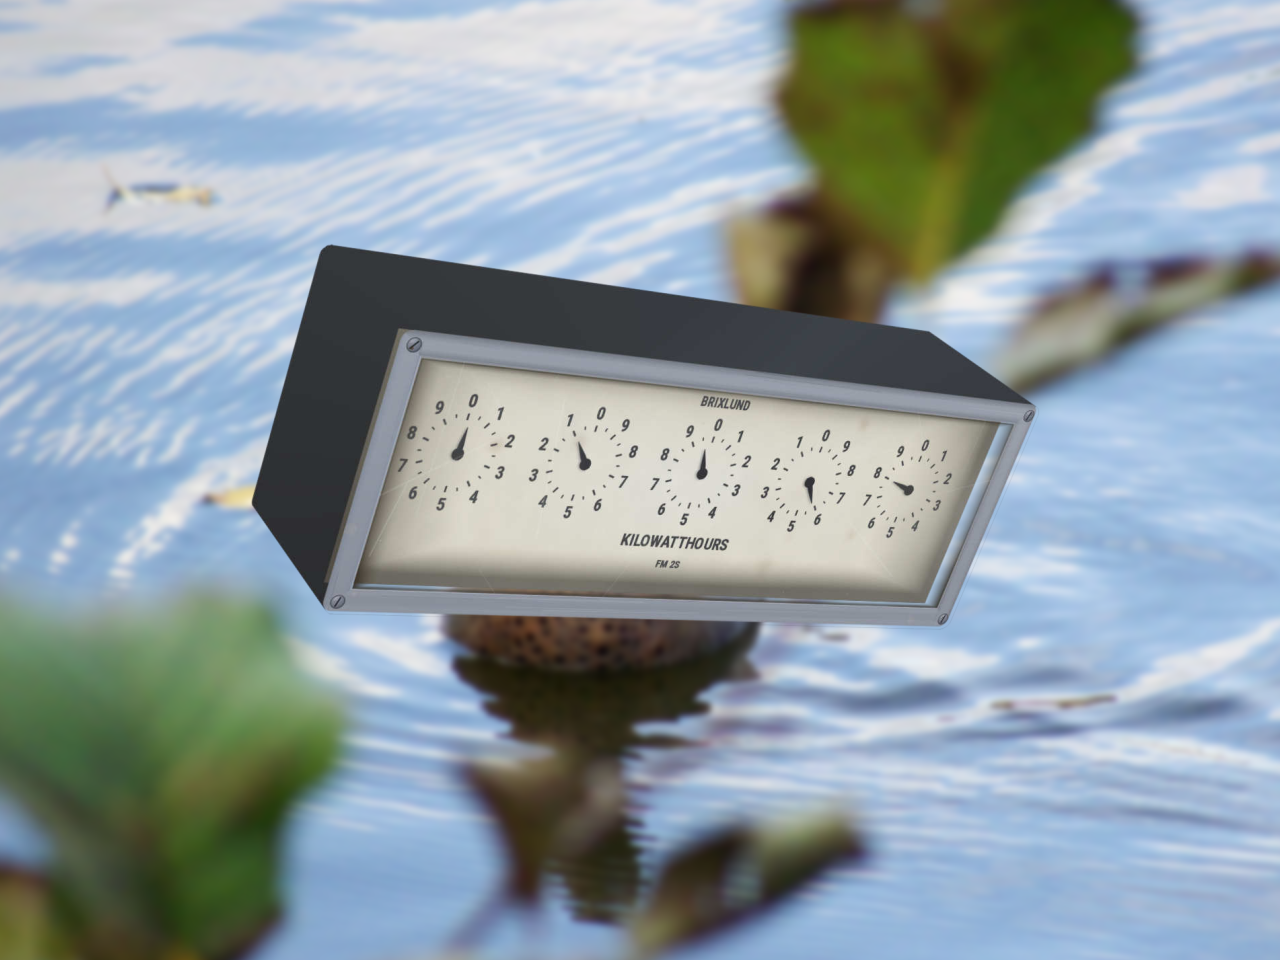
958 kWh
